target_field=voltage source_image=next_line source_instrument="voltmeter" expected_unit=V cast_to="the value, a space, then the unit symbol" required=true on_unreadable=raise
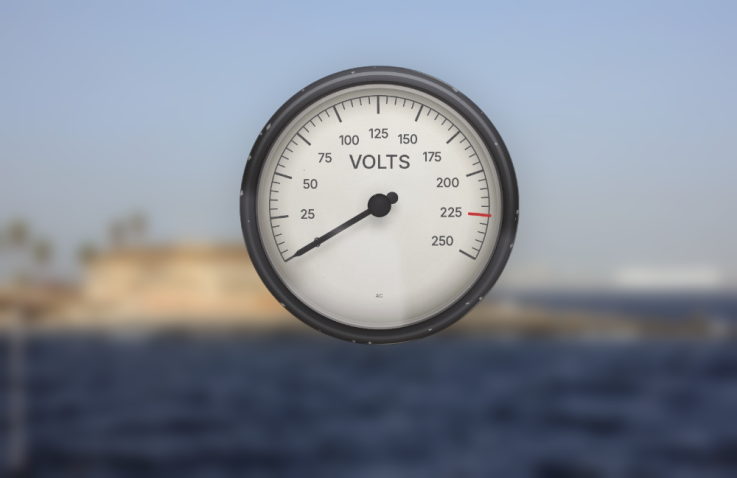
0 V
